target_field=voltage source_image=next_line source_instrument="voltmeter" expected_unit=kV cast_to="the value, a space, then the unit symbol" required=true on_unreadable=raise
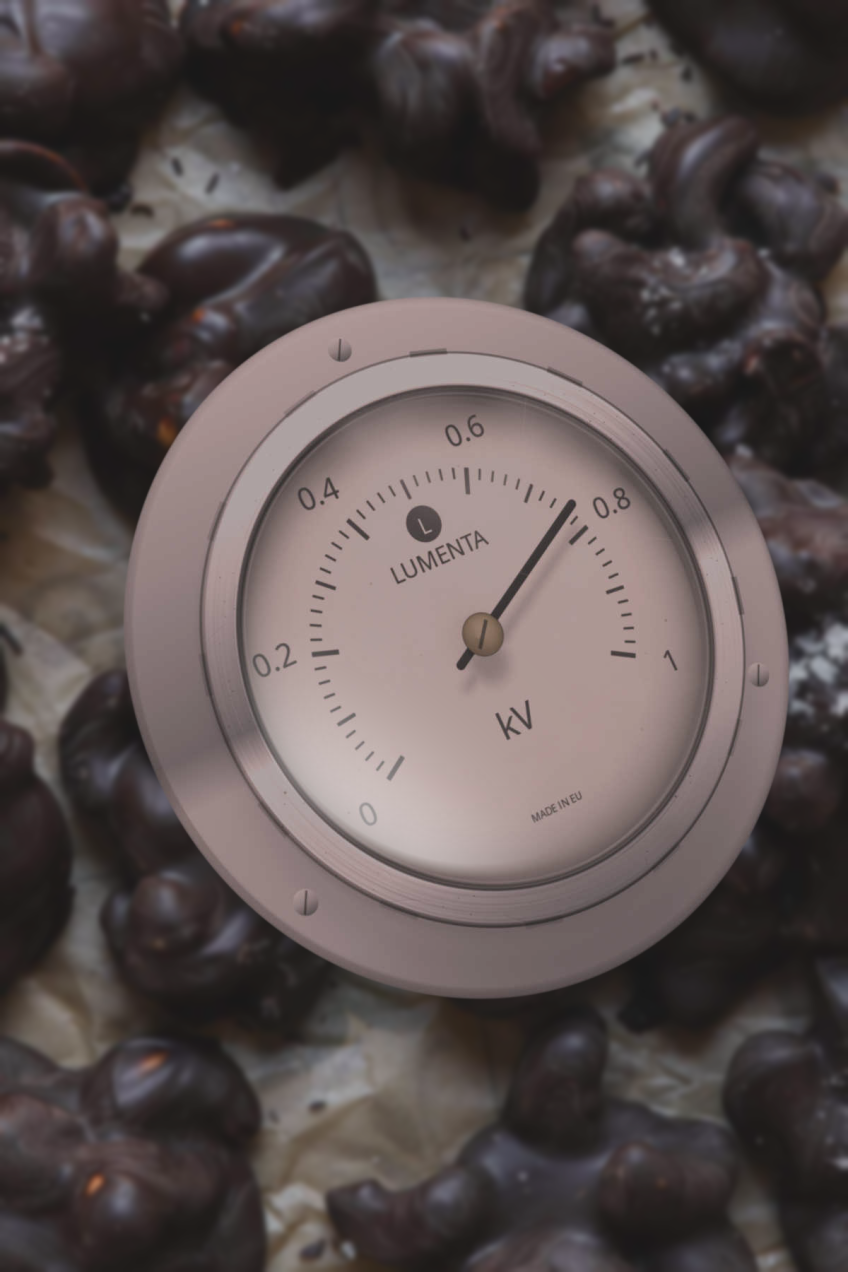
0.76 kV
